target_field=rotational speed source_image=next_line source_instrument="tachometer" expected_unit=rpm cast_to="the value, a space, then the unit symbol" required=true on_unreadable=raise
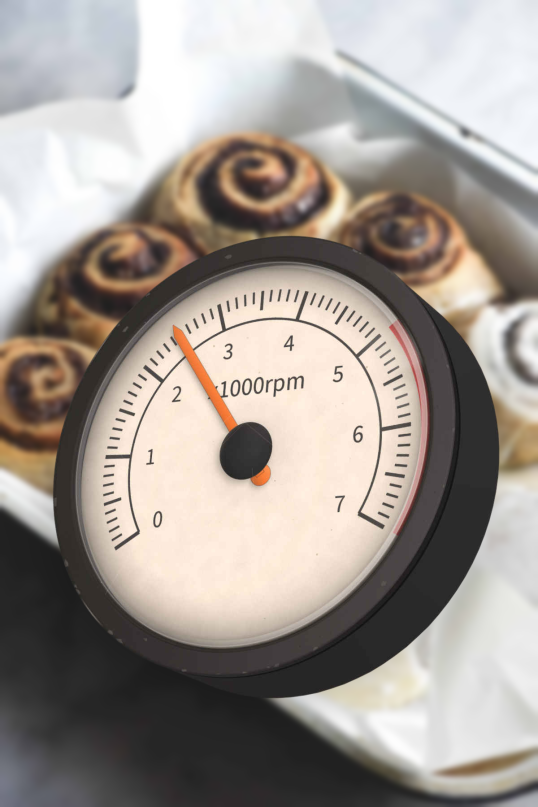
2500 rpm
